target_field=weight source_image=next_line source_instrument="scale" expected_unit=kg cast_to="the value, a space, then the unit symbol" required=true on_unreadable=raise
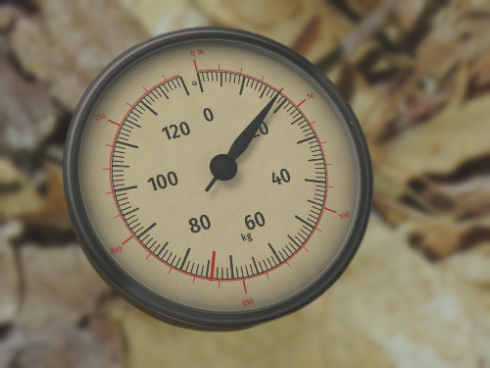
18 kg
